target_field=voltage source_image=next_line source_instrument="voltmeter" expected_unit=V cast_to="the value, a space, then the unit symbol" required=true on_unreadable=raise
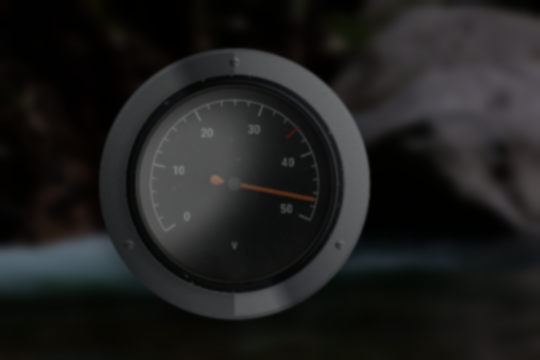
47 V
